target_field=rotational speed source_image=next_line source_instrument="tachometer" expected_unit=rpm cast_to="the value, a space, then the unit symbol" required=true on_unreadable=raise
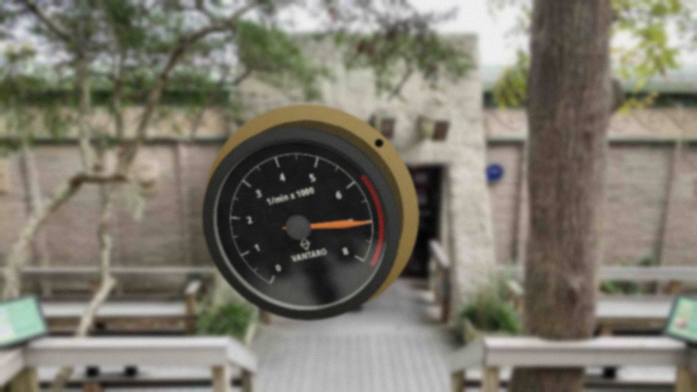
7000 rpm
